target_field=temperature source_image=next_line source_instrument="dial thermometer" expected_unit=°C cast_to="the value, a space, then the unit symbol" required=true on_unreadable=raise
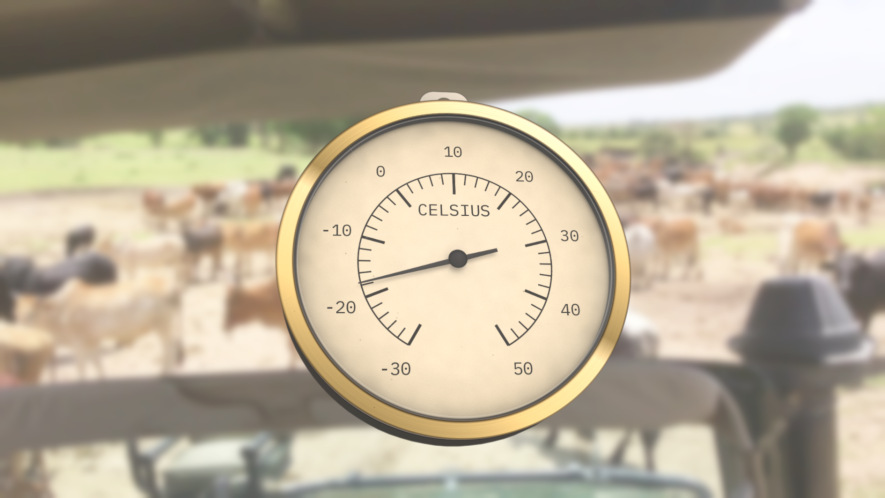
-18 °C
